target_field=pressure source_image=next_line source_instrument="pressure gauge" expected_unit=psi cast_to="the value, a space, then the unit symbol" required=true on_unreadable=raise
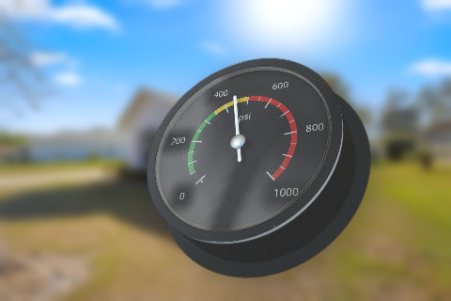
450 psi
